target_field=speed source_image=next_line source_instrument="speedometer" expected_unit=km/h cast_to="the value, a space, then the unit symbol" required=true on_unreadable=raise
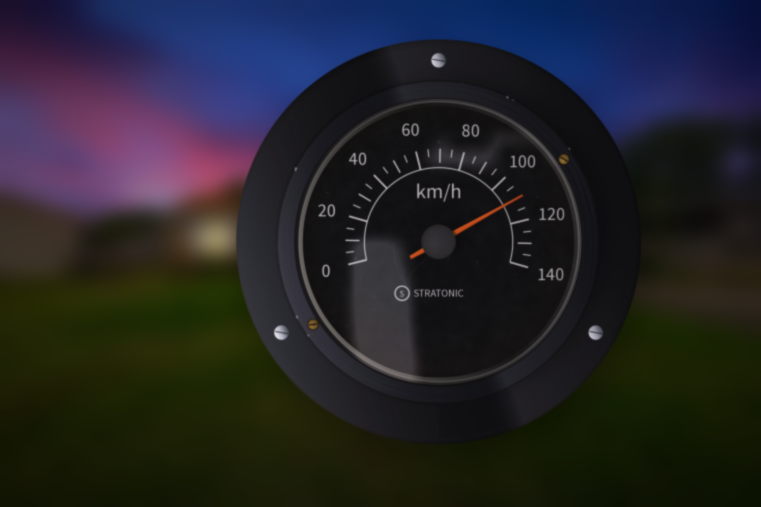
110 km/h
